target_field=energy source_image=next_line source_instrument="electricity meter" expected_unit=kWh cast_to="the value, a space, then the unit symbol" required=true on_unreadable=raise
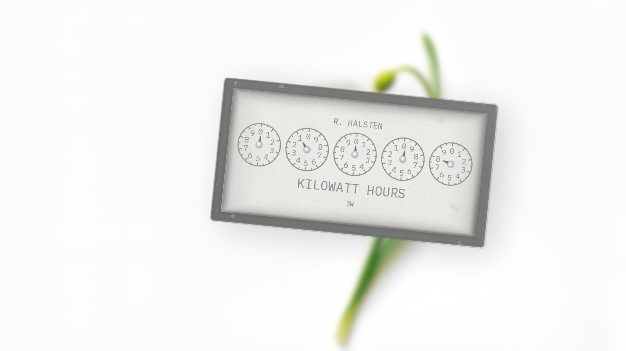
998 kWh
